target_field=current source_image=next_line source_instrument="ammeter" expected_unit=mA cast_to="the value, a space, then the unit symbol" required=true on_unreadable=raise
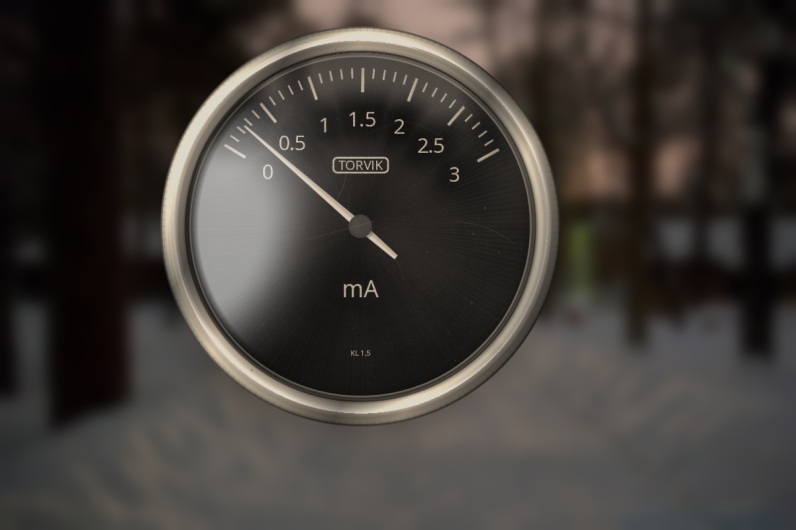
0.25 mA
